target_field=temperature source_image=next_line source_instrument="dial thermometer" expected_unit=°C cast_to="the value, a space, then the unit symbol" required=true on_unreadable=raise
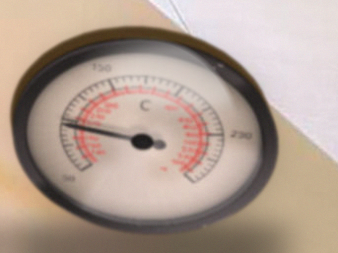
100 °C
